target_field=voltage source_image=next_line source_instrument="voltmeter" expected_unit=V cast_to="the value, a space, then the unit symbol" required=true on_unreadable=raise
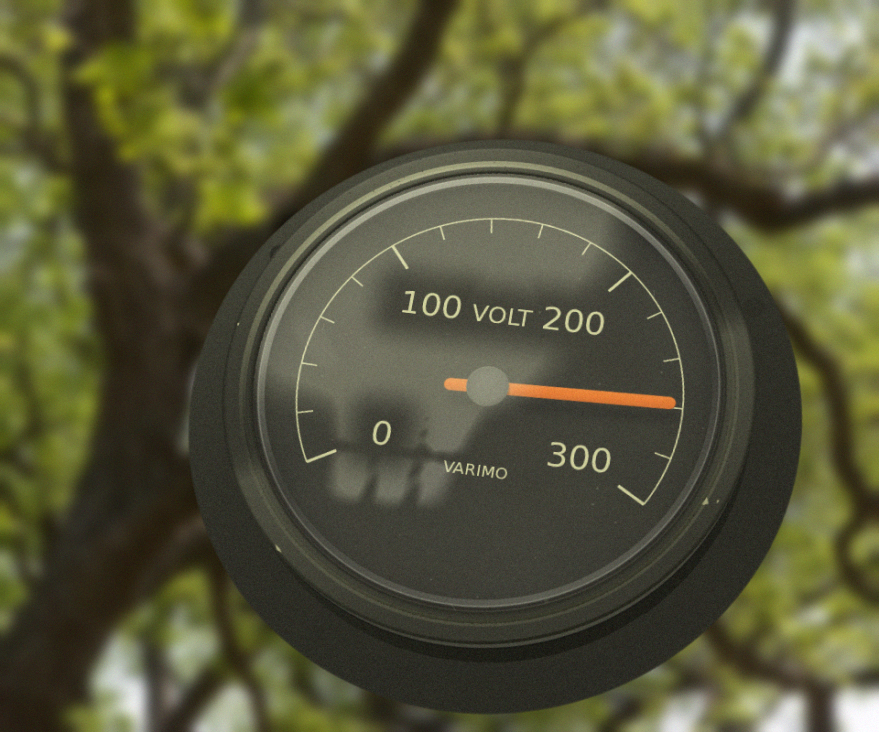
260 V
